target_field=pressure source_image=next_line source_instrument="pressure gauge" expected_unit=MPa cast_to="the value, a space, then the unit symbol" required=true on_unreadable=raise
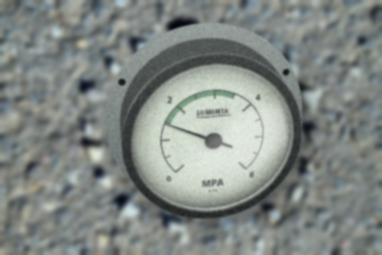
1.5 MPa
